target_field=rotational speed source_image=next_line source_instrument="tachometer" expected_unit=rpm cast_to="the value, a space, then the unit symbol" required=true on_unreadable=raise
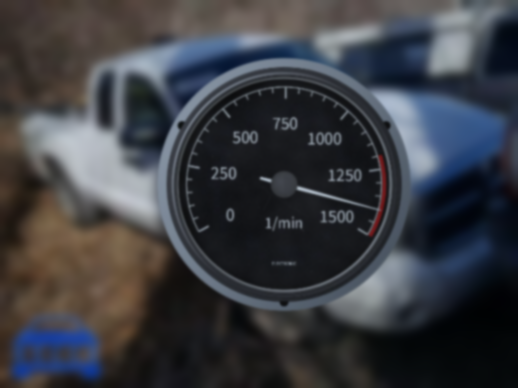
1400 rpm
